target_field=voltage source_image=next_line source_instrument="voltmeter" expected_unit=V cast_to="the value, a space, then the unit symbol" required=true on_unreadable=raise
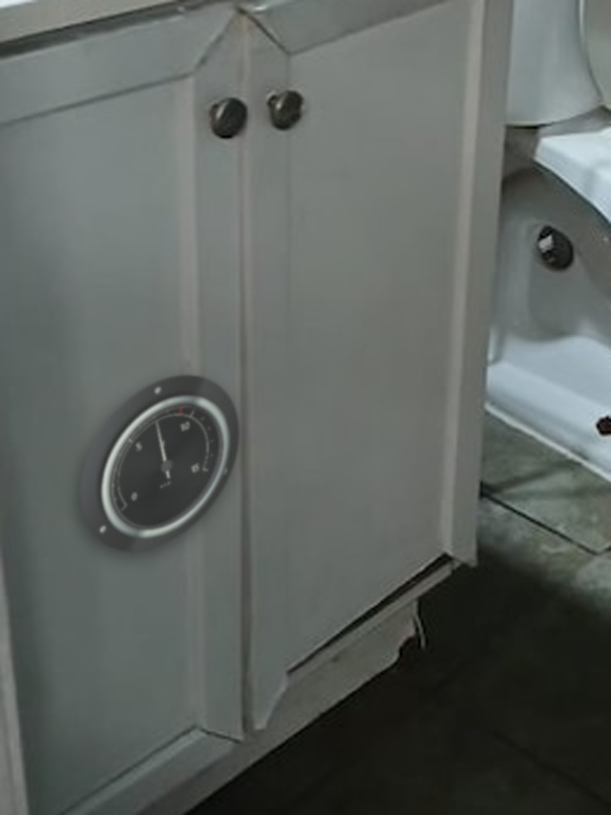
7 V
